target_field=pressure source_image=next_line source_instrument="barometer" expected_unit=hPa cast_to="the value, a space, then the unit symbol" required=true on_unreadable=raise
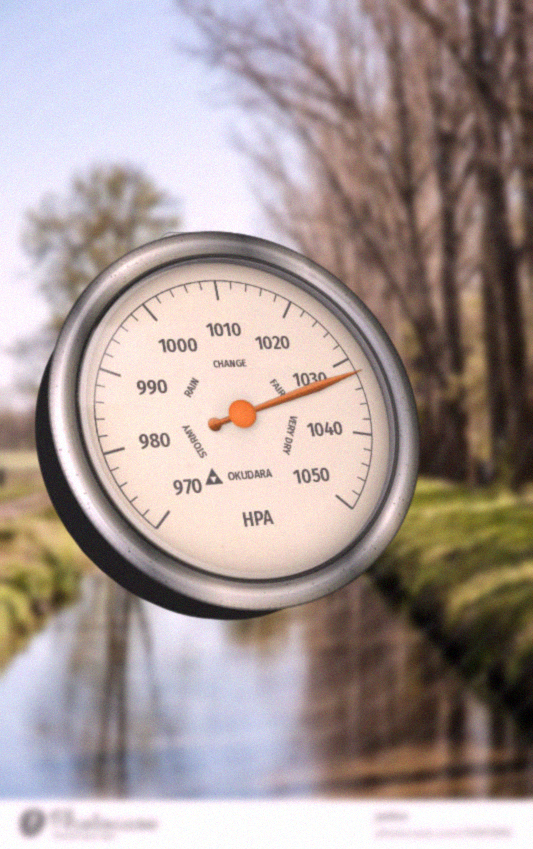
1032 hPa
